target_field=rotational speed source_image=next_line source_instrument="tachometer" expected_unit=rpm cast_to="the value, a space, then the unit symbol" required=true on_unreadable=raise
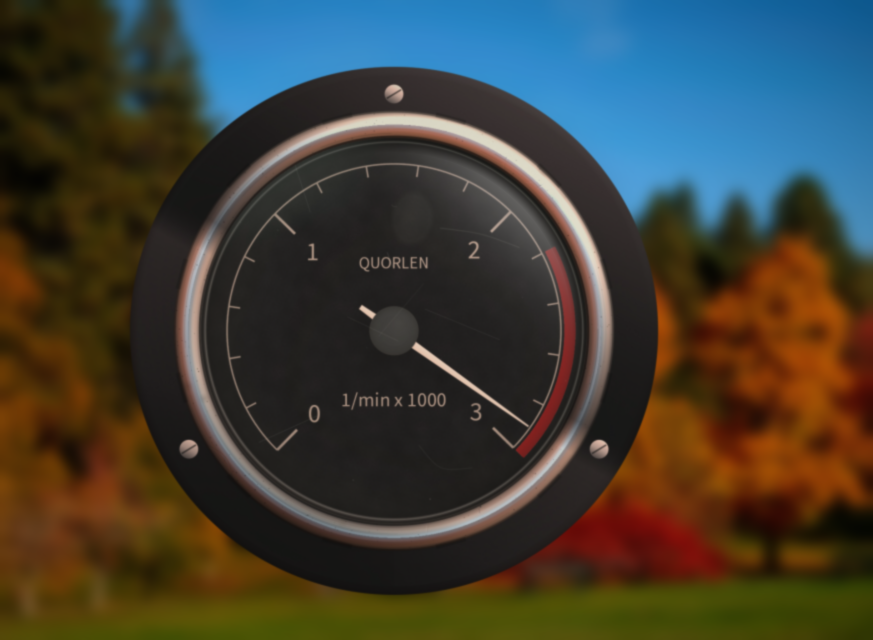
2900 rpm
